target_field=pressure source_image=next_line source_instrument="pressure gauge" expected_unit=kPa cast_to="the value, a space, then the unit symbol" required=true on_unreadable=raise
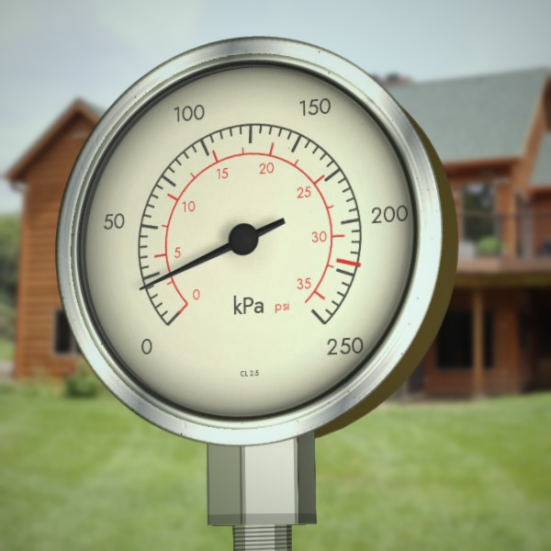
20 kPa
